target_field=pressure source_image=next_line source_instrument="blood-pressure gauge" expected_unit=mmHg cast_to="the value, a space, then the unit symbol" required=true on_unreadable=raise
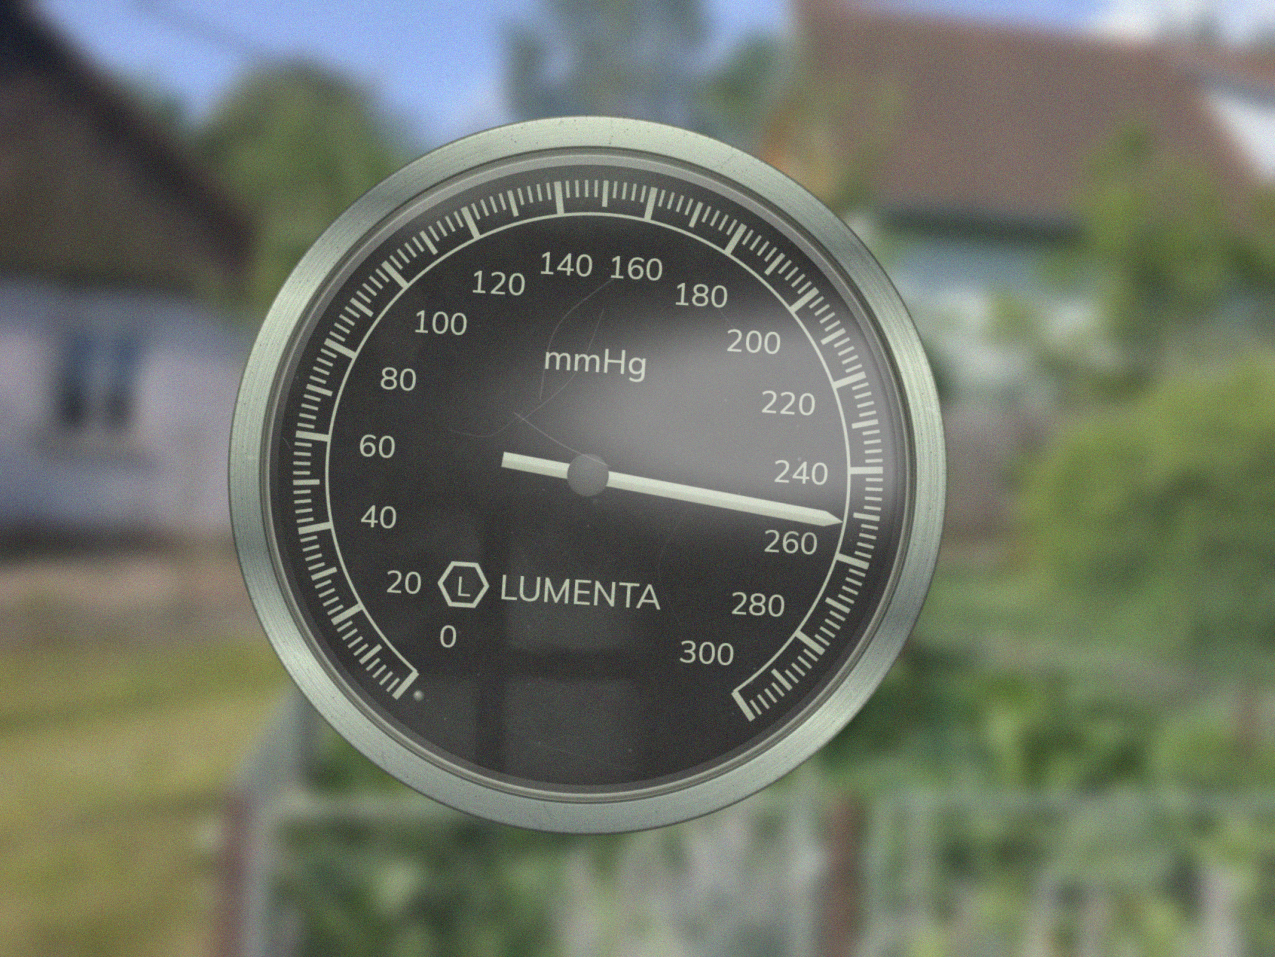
252 mmHg
